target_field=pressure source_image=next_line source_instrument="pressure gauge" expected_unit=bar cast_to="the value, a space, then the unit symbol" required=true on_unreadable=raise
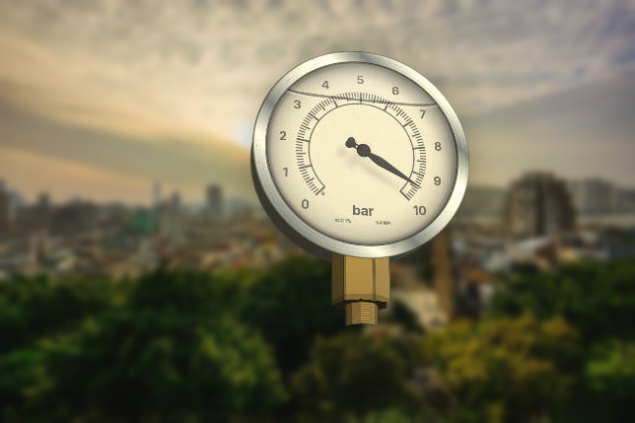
9.5 bar
